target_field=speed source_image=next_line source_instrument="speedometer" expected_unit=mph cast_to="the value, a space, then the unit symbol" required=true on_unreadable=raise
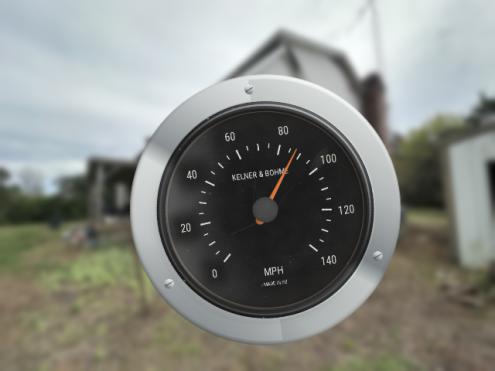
87.5 mph
